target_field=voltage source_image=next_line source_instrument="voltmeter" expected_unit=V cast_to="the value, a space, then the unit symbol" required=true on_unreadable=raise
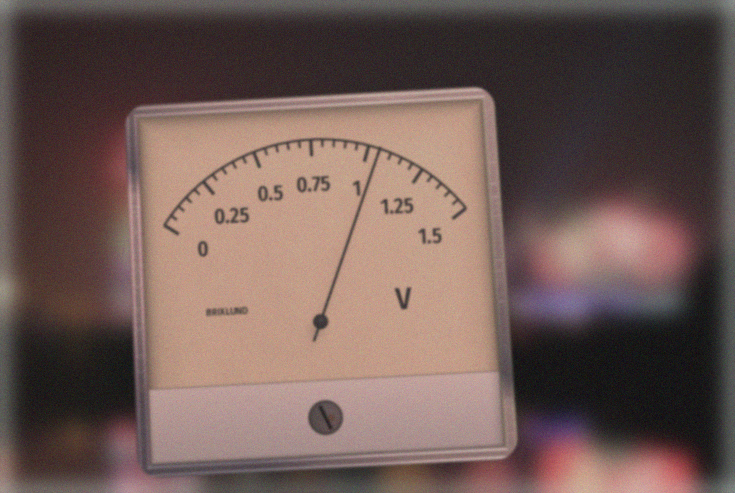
1.05 V
